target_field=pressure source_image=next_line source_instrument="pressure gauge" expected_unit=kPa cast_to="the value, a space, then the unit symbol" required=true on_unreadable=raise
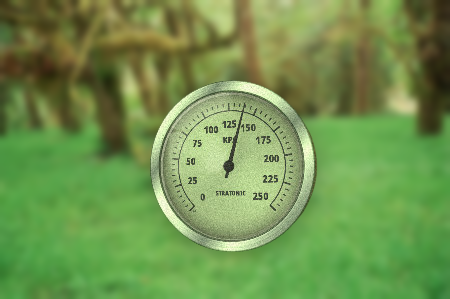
140 kPa
